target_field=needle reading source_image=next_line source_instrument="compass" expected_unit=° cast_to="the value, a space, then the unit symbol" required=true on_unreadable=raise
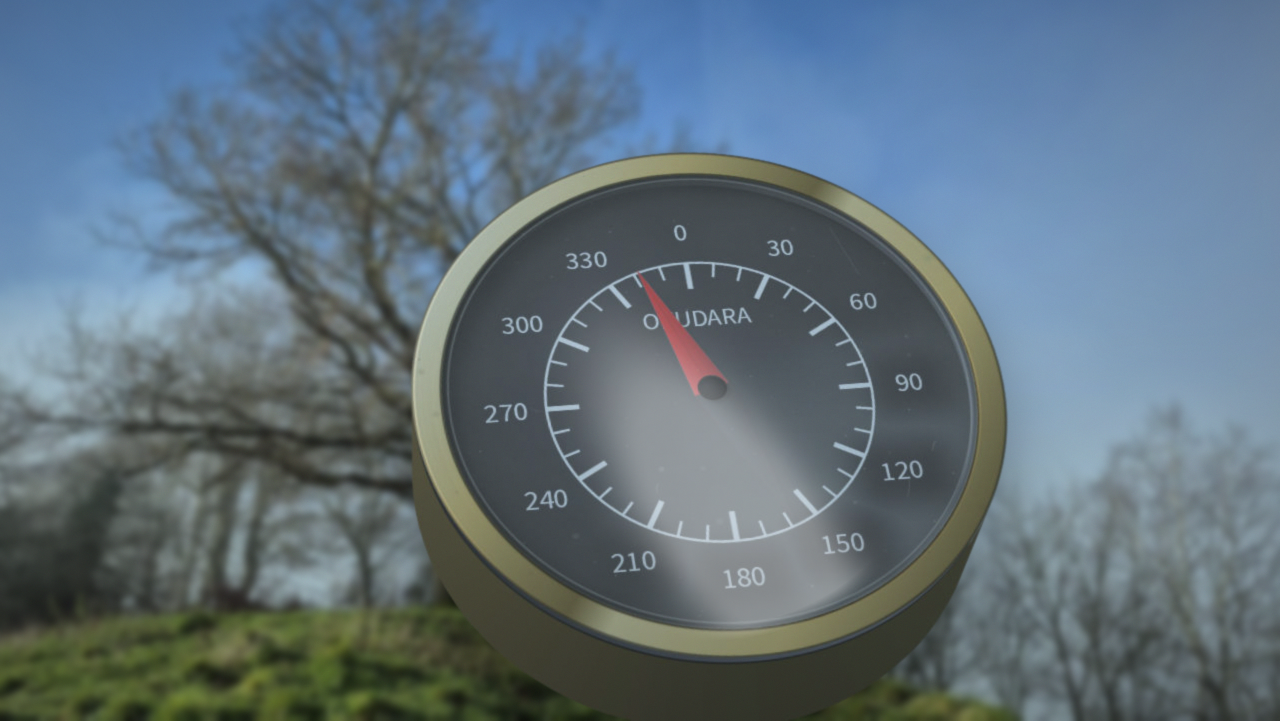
340 °
